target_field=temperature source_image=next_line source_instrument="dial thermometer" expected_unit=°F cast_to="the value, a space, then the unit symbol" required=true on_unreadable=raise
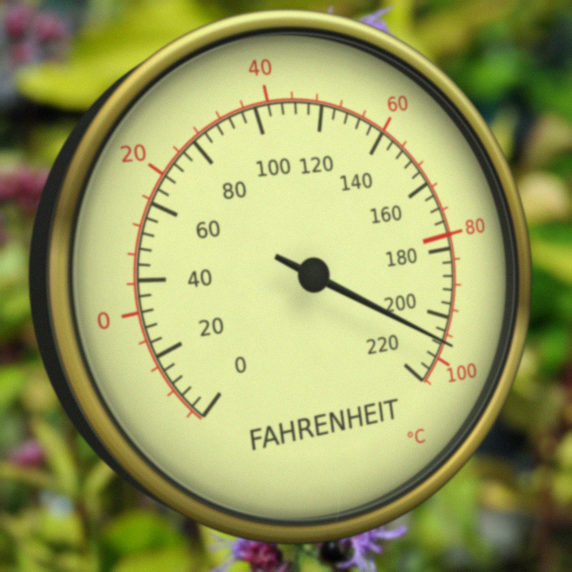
208 °F
